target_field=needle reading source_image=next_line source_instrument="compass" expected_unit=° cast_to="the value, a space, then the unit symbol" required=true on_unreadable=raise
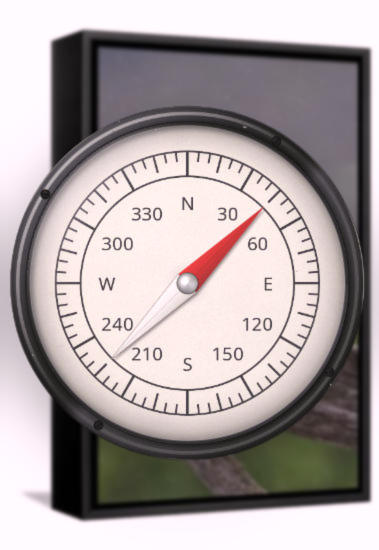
45 °
